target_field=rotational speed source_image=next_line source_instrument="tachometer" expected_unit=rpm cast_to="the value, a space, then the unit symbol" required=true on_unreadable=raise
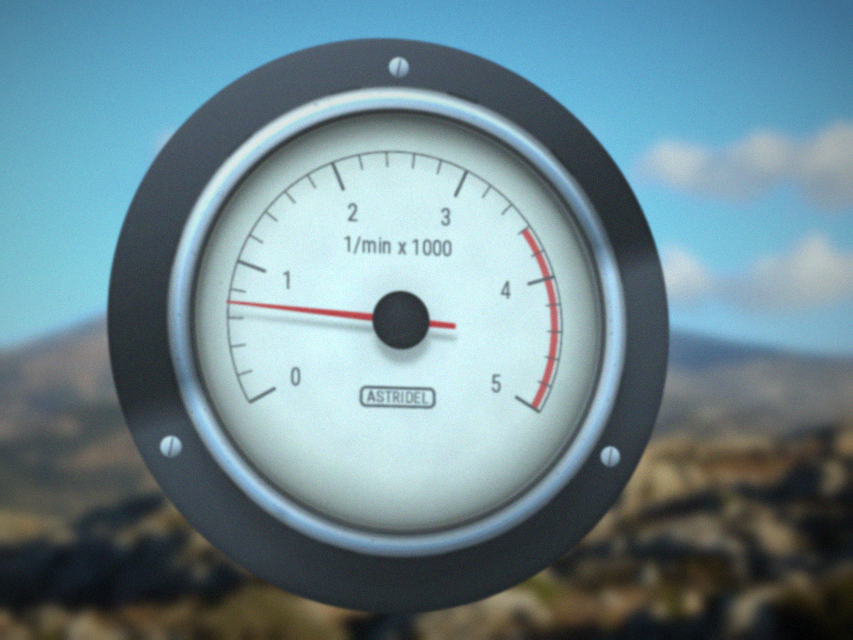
700 rpm
